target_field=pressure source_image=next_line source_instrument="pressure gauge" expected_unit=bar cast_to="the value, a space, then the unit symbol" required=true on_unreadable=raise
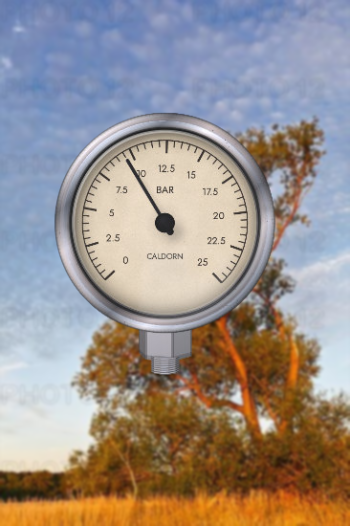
9.5 bar
